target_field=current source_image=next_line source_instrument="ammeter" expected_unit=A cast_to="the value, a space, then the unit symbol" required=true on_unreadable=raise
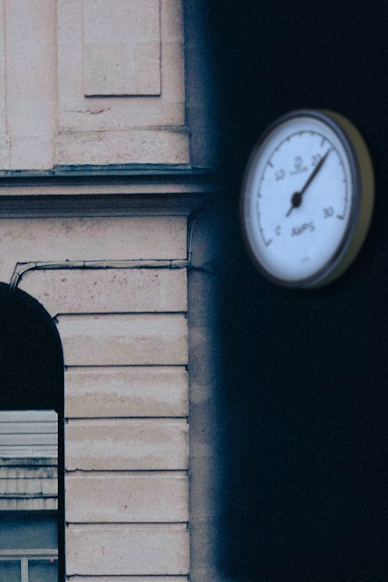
22 A
